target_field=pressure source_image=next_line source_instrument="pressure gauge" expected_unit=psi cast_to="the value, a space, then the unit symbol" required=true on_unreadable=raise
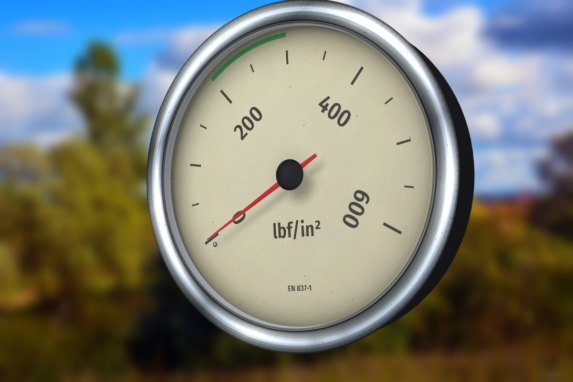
0 psi
